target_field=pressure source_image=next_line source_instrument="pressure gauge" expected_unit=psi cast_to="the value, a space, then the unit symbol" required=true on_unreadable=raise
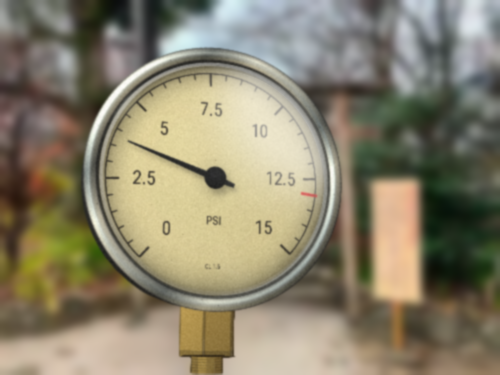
3.75 psi
